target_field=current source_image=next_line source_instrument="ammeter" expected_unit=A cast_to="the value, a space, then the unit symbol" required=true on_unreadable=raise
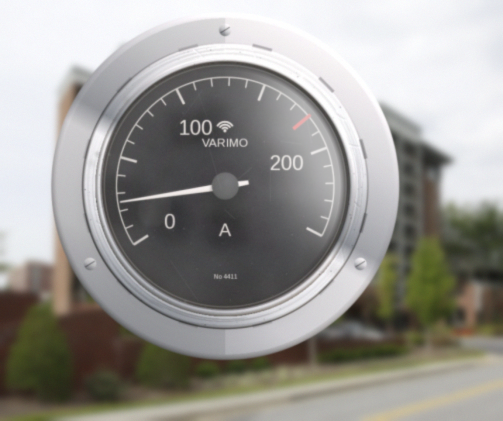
25 A
